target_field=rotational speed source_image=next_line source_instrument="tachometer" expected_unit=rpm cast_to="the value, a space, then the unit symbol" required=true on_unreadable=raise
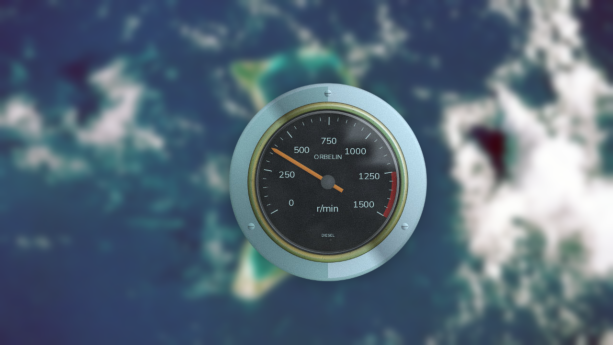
375 rpm
